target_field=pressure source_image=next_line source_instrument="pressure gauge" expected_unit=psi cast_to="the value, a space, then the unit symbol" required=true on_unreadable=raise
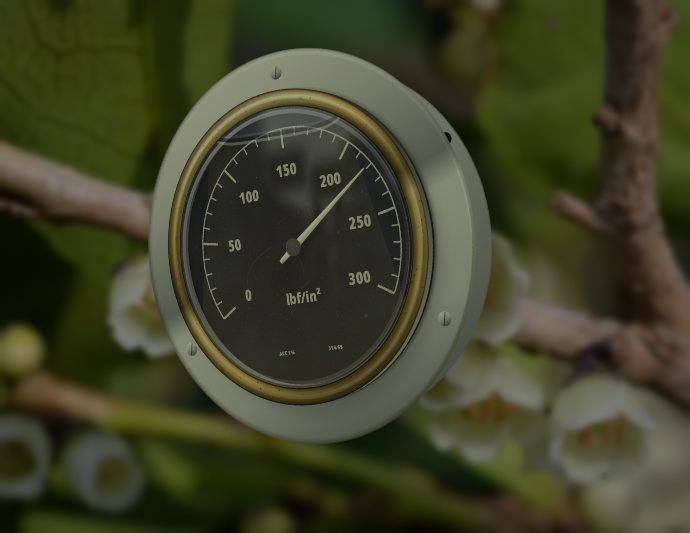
220 psi
